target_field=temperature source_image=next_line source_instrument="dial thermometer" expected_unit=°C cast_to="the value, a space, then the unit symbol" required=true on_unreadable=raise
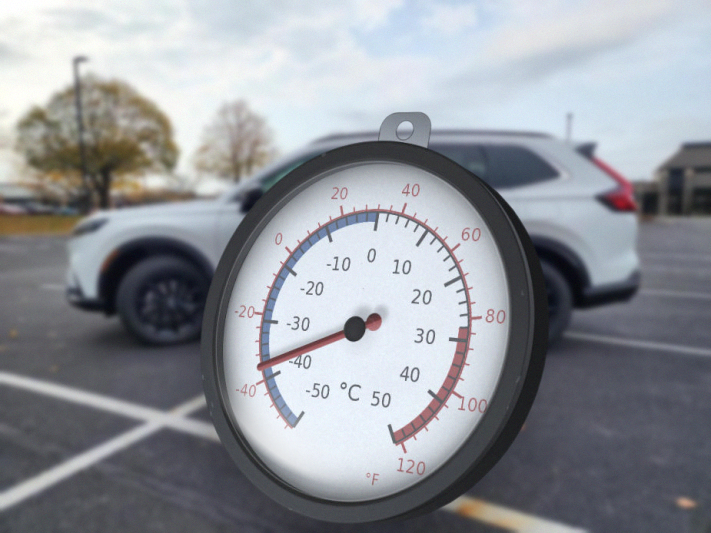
-38 °C
